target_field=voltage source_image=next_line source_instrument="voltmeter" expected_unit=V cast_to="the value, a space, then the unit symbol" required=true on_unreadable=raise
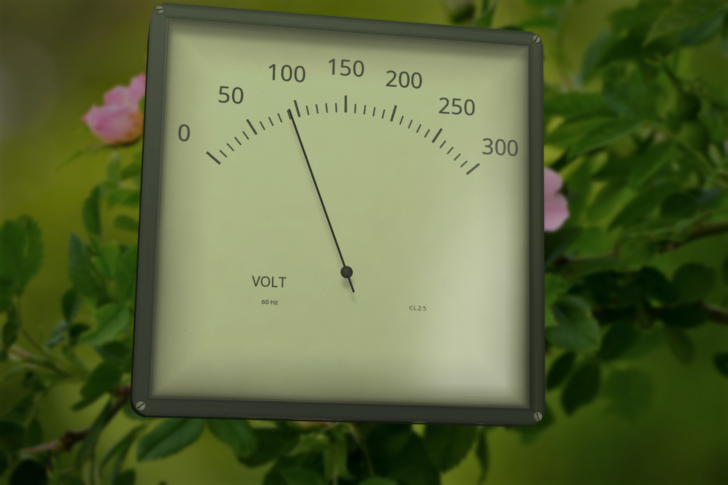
90 V
